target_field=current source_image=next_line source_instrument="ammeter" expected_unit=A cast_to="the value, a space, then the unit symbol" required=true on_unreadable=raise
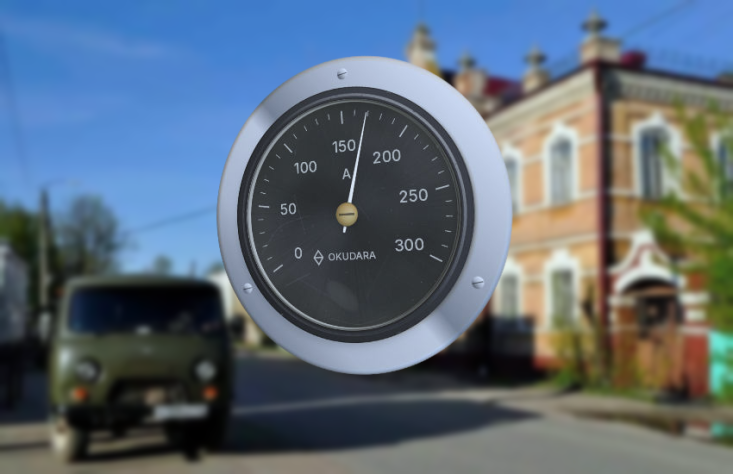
170 A
